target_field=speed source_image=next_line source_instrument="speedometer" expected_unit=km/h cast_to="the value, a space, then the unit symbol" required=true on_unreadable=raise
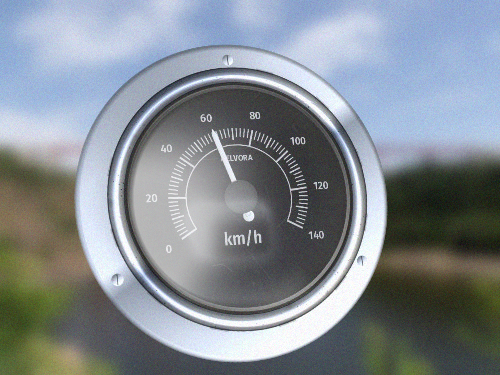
60 km/h
